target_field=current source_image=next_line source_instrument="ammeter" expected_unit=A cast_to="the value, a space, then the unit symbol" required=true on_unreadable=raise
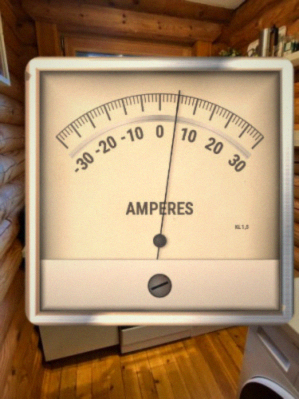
5 A
